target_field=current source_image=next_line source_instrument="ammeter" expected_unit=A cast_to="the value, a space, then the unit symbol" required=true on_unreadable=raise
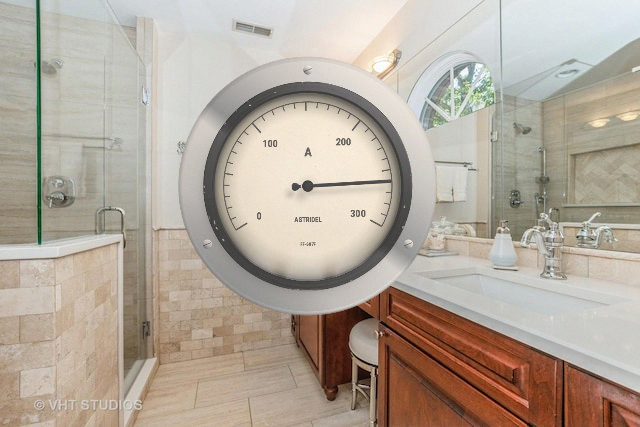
260 A
